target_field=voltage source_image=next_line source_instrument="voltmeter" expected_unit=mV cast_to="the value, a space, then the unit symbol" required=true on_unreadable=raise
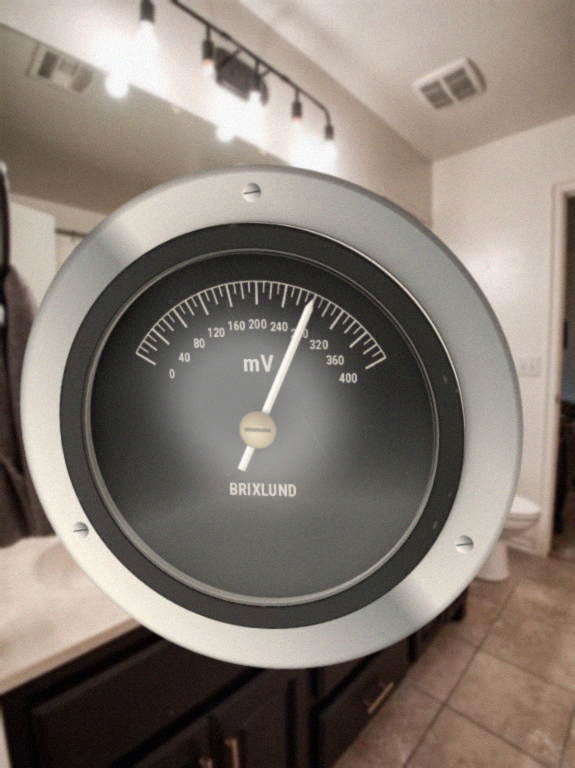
280 mV
